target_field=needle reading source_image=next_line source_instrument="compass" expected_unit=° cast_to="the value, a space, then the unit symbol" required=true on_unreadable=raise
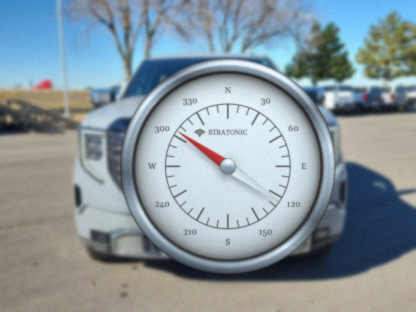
305 °
